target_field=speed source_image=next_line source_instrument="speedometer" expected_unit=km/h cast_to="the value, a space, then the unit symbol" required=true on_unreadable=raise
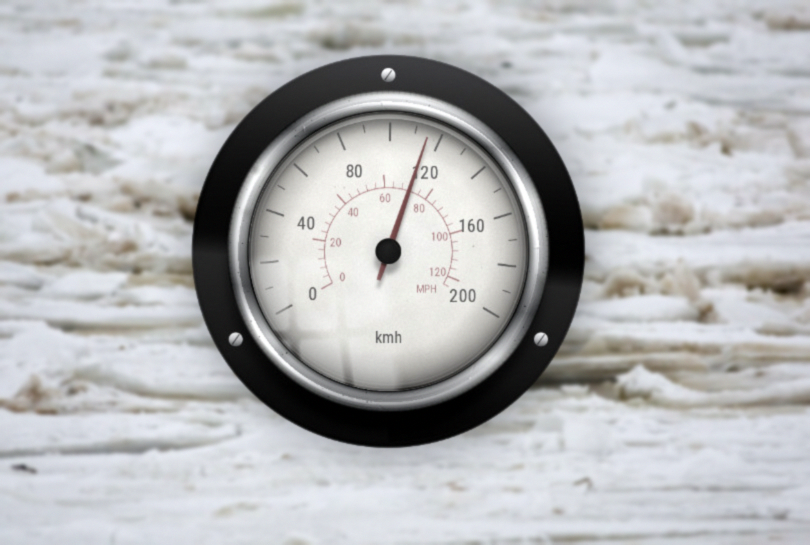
115 km/h
